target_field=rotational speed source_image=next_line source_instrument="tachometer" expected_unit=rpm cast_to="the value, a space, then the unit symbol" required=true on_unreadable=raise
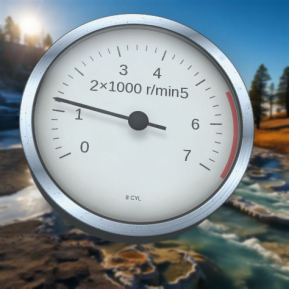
1200 rpm
